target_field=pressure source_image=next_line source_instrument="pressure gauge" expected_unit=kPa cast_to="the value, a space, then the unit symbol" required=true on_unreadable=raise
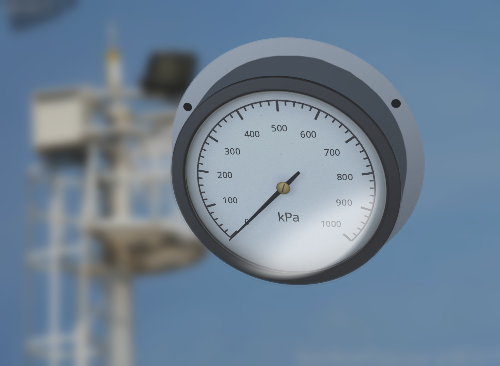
0 kPa
